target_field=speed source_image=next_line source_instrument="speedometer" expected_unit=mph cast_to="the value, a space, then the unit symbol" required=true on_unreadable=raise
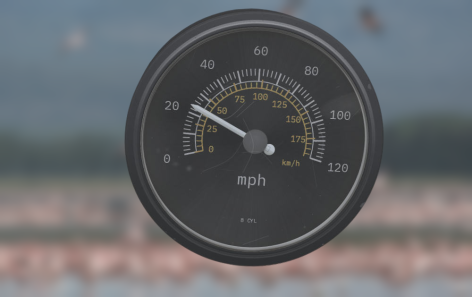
24 mph
